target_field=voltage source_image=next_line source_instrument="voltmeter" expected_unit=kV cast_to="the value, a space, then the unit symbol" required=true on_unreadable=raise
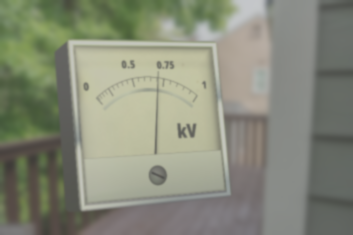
0.7 kV
